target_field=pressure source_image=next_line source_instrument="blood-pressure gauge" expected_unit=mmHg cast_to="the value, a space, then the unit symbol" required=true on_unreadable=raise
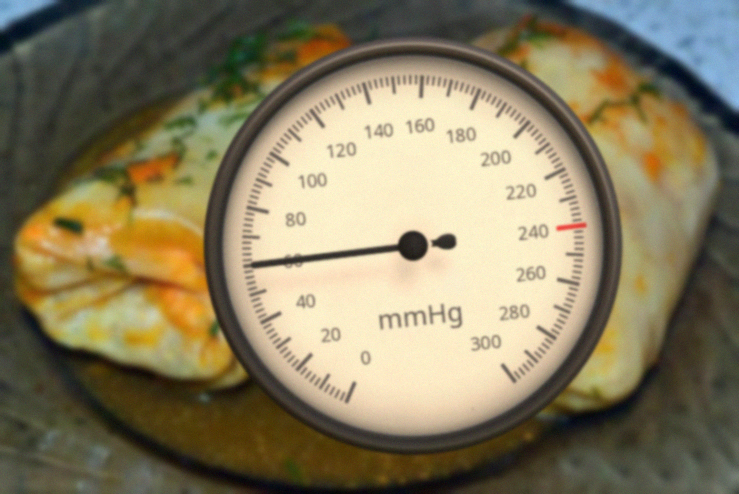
60 mmHg
